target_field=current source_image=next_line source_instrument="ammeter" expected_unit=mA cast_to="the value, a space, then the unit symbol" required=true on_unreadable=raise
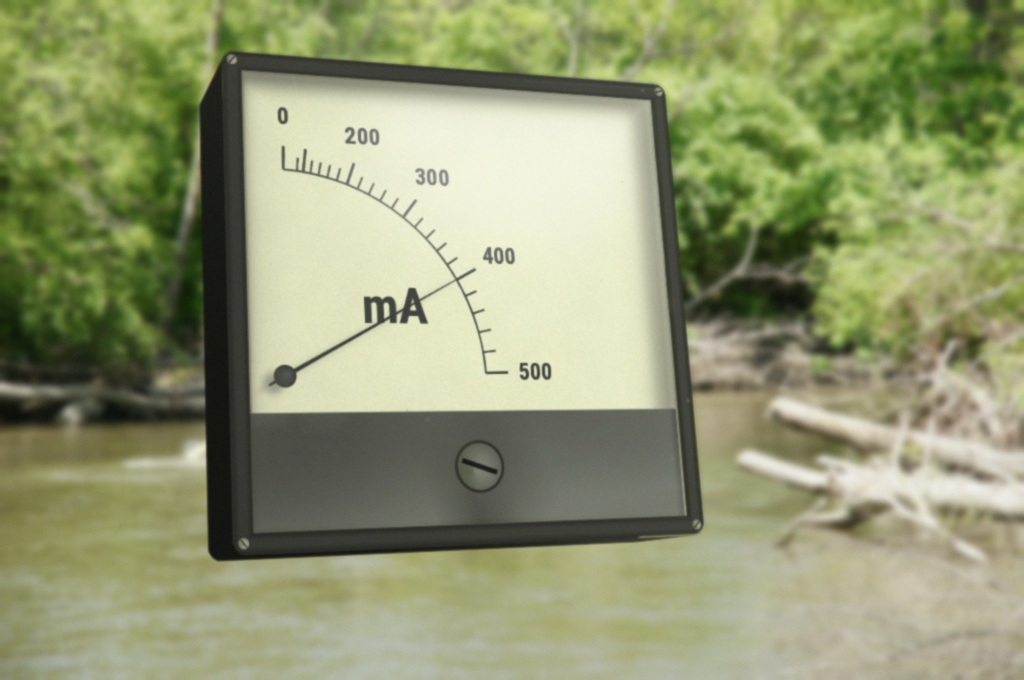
400 mA
